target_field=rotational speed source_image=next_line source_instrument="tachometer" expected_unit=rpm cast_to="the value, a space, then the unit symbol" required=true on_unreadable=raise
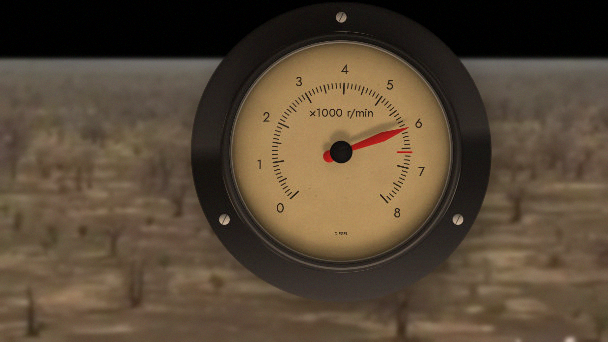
6000 rpm
